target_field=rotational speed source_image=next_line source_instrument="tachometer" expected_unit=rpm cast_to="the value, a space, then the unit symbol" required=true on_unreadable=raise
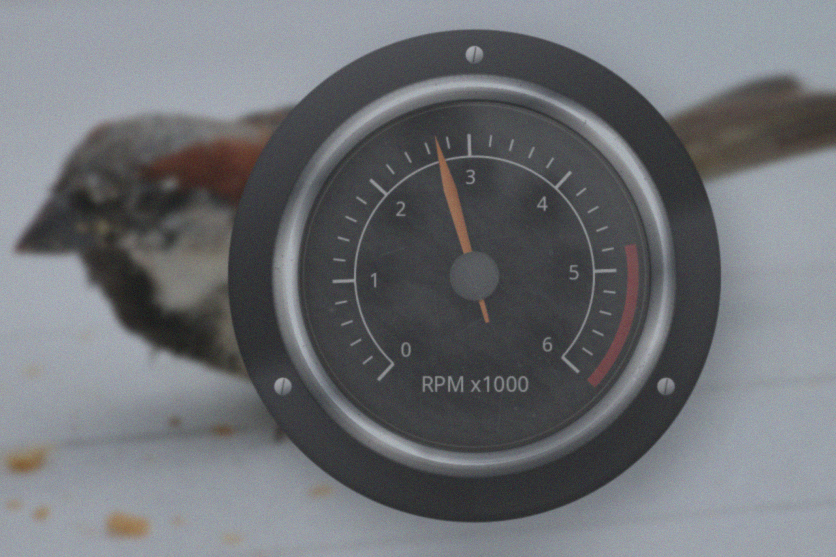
2700 rpm
